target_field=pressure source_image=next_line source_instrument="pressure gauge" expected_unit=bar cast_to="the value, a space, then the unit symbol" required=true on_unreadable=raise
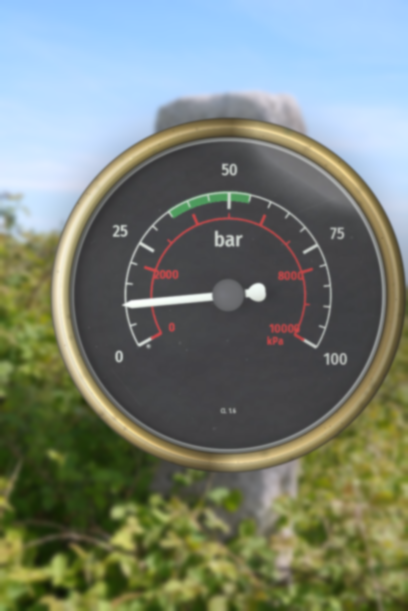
10 bar
